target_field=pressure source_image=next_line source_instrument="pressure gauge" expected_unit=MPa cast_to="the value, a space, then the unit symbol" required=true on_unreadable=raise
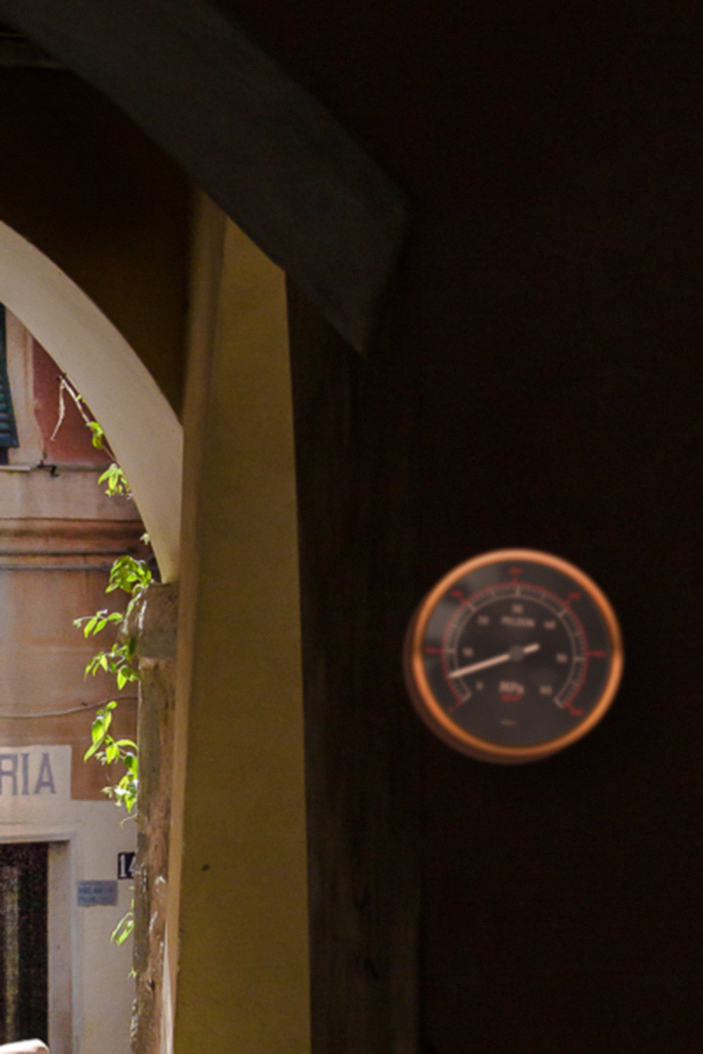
5 MPa
